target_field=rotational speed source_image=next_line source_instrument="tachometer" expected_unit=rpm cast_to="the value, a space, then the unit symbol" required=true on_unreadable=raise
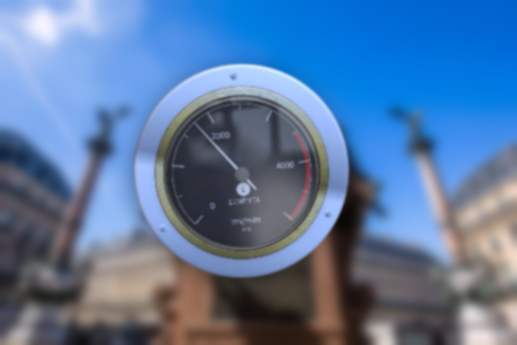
1750 rpm
